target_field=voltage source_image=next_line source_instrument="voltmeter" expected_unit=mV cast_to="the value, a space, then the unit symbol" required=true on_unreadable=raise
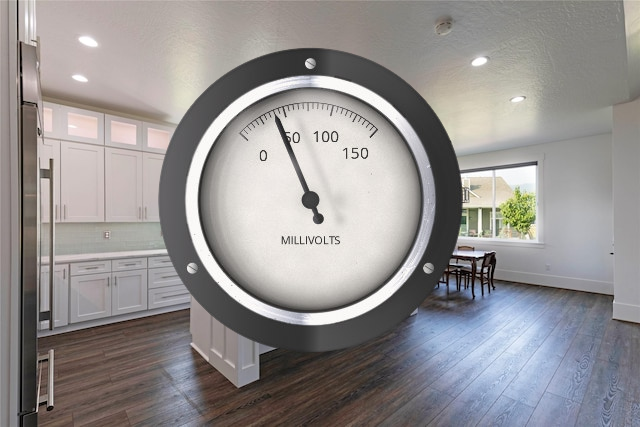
40 mV
